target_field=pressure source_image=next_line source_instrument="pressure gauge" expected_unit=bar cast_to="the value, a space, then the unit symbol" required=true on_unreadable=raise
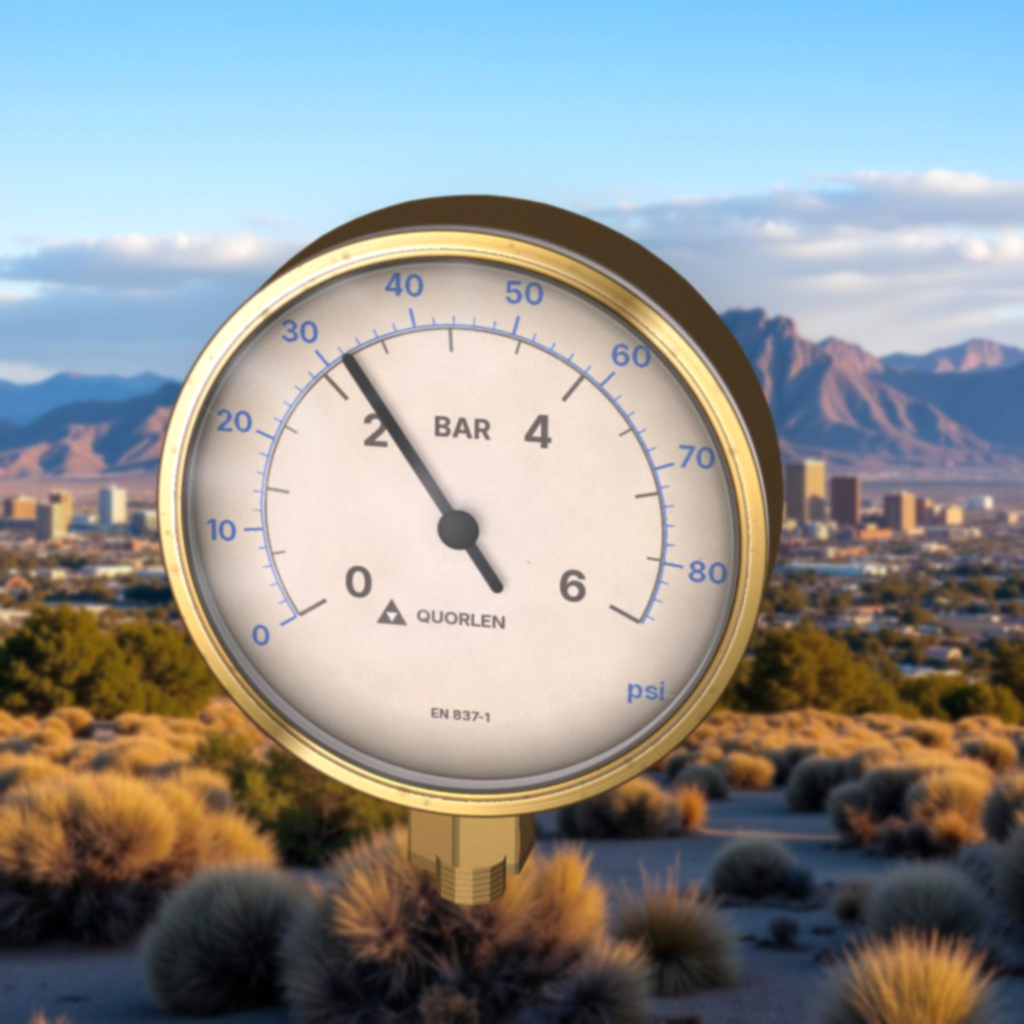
2.25 bar
